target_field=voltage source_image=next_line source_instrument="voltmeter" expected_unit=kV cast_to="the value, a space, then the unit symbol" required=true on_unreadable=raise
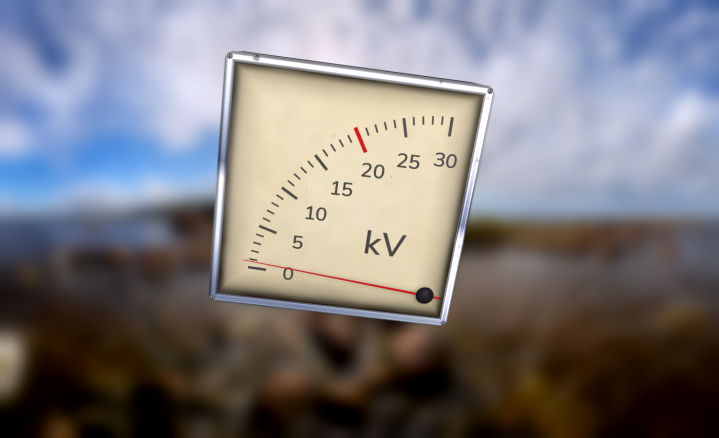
1 kV
